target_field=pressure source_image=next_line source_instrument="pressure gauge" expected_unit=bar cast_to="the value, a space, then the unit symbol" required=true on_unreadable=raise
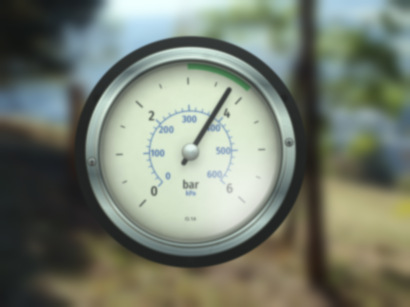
3.75 bar
